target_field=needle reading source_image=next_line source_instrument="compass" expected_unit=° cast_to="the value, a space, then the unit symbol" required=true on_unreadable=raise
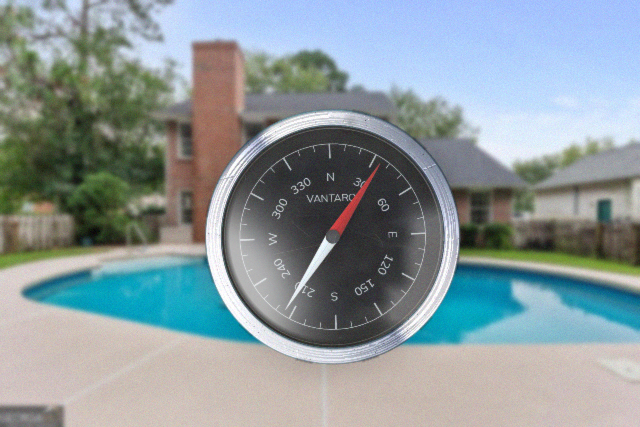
35 °
